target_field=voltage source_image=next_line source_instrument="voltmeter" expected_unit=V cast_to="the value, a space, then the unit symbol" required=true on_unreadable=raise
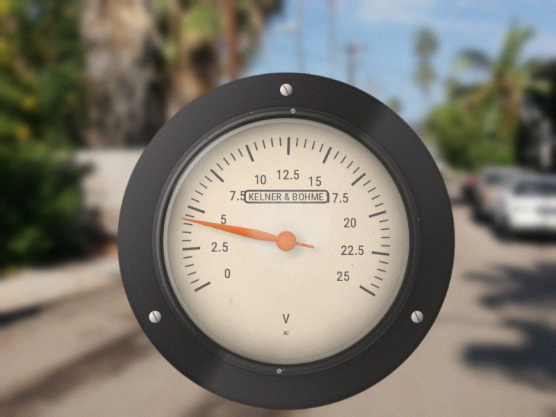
4.25 V
